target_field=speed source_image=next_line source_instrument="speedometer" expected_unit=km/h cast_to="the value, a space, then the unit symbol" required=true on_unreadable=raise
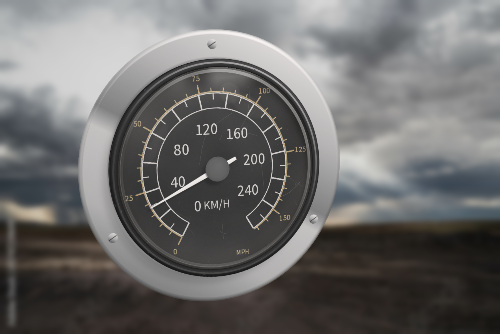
30 km/h
